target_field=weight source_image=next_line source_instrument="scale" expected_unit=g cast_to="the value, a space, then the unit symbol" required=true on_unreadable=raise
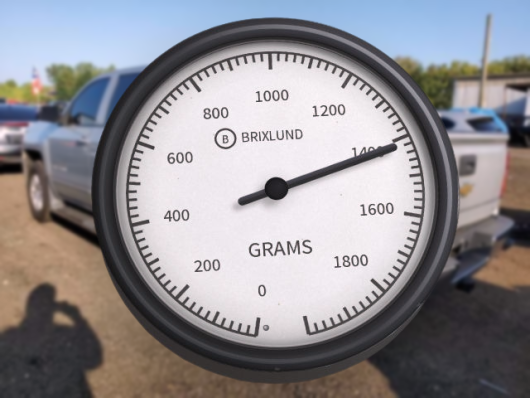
1420 g
